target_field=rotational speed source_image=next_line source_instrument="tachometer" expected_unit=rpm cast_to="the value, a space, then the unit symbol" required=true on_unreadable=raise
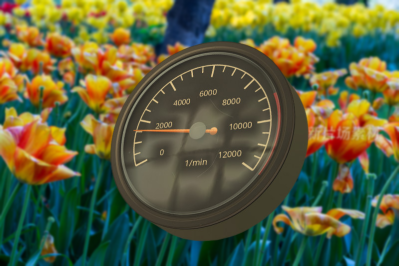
1500 rpm
